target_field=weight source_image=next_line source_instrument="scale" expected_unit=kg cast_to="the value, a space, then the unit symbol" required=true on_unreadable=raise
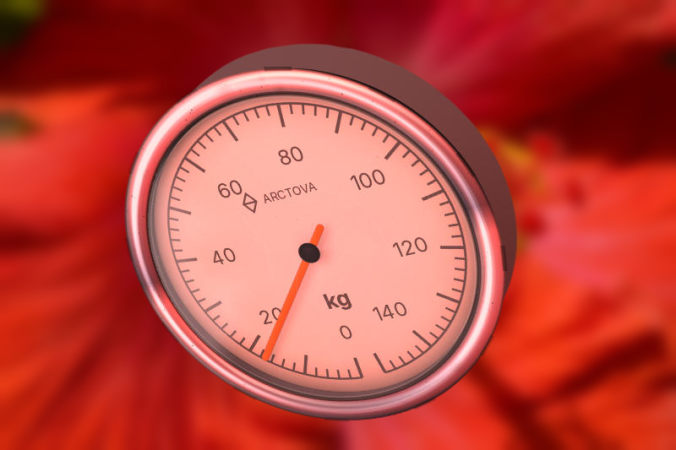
17 kg
